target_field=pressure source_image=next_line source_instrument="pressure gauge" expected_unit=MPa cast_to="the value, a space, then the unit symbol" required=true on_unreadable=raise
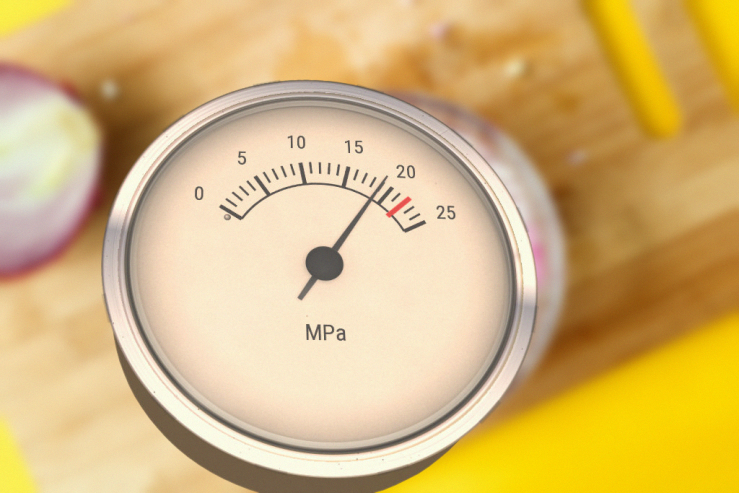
19 MPa
